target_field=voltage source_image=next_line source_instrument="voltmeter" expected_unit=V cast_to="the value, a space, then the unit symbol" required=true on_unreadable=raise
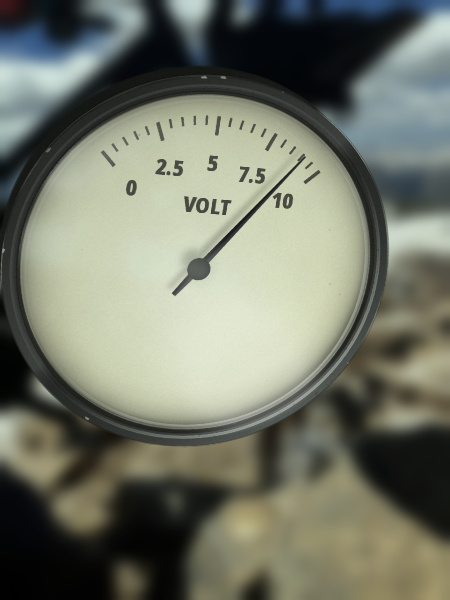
9 V
